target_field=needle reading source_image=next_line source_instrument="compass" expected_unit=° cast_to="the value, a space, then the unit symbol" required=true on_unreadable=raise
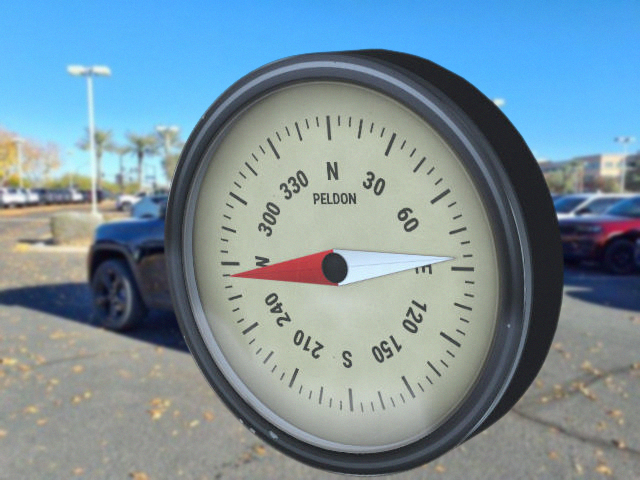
265 °
